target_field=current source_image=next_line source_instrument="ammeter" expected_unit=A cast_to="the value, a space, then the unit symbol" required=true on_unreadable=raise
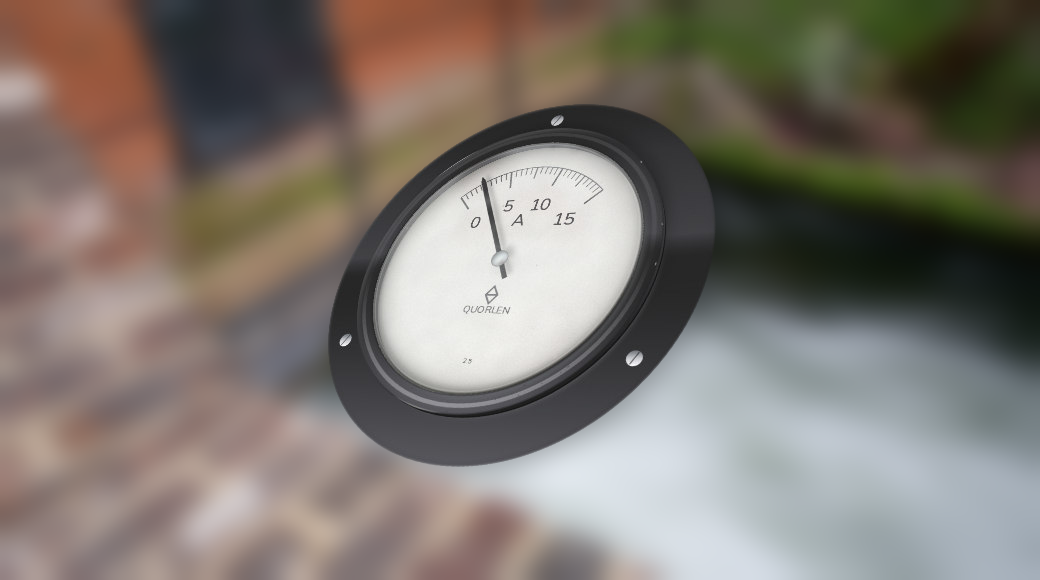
2.5 A
